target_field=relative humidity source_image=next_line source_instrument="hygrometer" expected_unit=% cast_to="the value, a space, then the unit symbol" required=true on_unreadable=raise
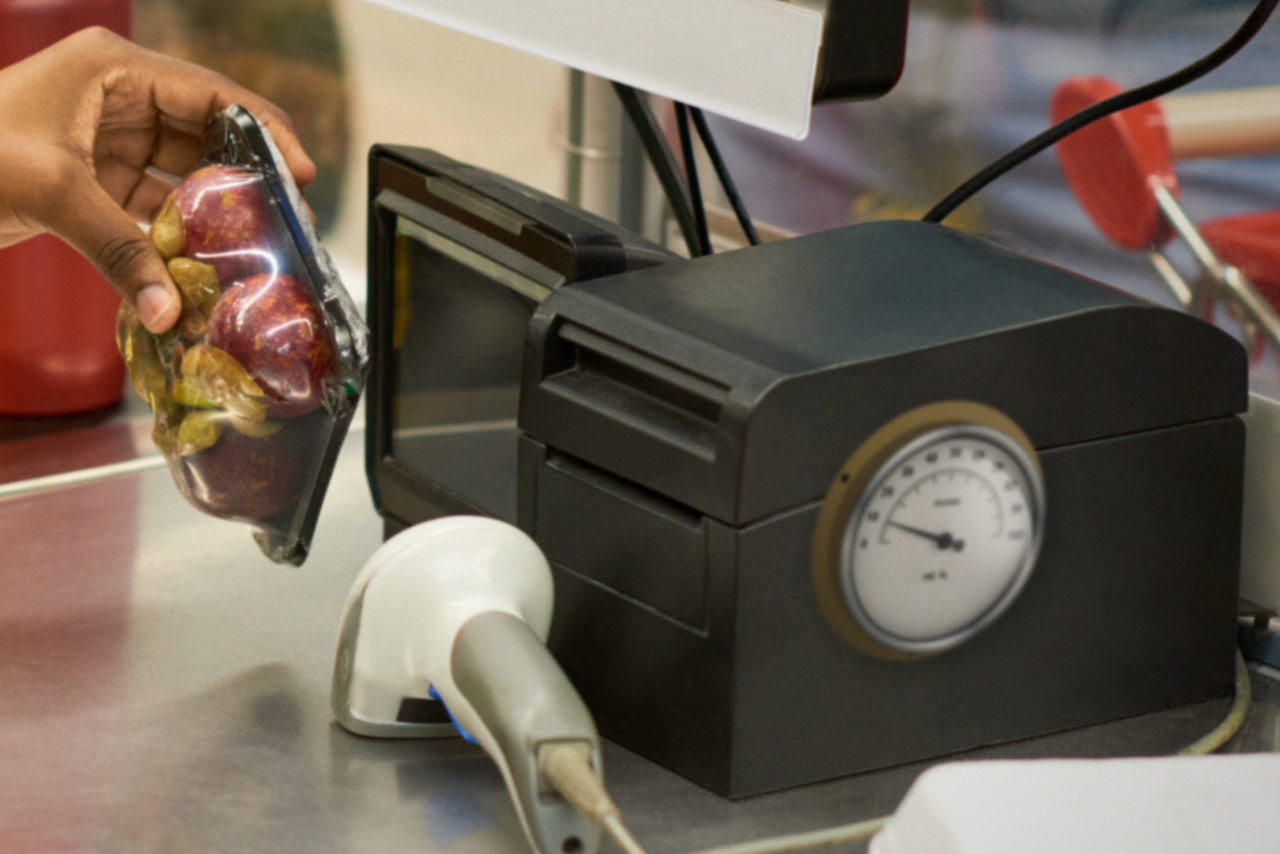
10 %
